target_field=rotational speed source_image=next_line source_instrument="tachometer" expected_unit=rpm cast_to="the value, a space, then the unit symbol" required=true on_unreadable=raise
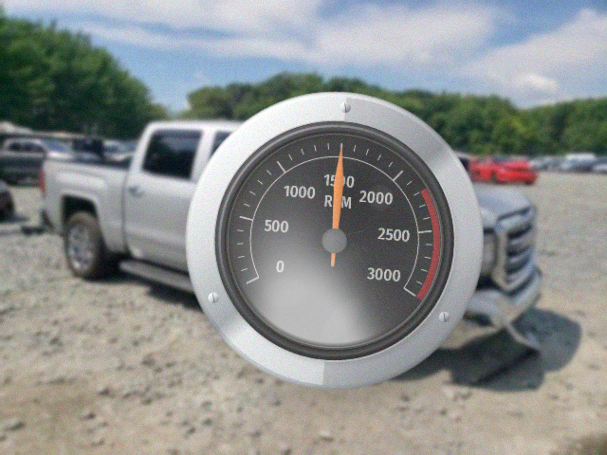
1500 rpm
